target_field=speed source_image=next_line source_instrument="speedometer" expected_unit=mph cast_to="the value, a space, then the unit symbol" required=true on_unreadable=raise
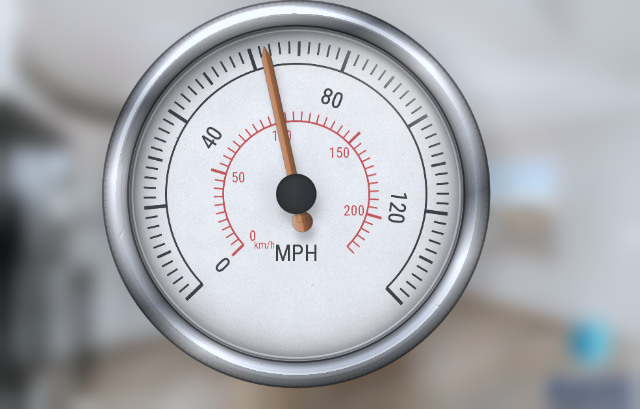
63 mph
